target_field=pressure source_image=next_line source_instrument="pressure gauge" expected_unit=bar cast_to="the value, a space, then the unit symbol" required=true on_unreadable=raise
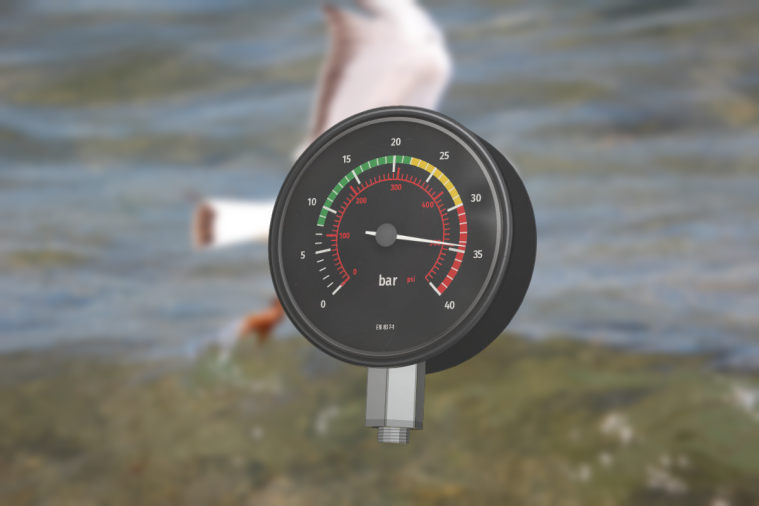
34.5 bar
